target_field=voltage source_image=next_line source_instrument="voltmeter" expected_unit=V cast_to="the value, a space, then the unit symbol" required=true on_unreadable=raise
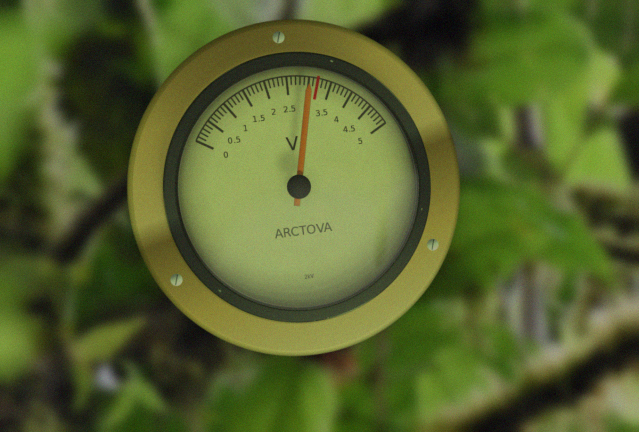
3 V
